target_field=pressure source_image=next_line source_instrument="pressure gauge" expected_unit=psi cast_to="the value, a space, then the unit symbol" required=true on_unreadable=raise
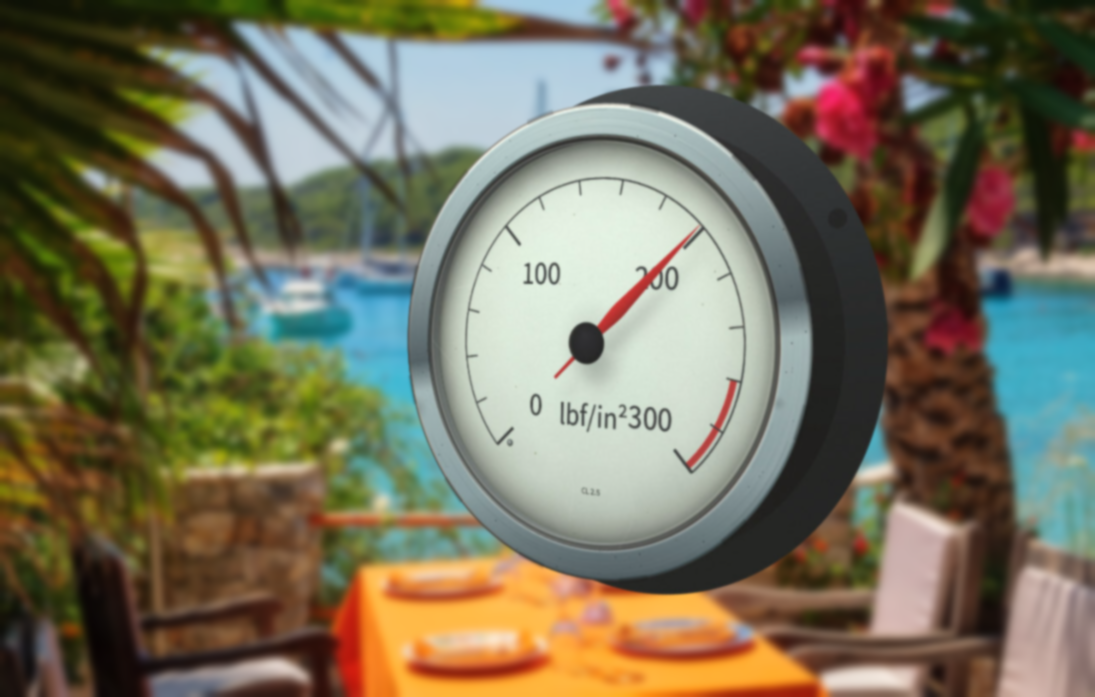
200 psi
